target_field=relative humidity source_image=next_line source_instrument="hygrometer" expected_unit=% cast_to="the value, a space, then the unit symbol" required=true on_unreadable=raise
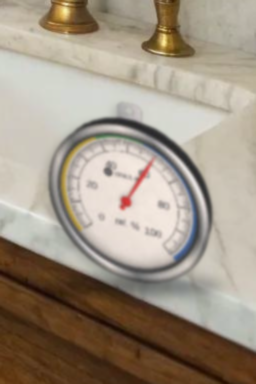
60 %
